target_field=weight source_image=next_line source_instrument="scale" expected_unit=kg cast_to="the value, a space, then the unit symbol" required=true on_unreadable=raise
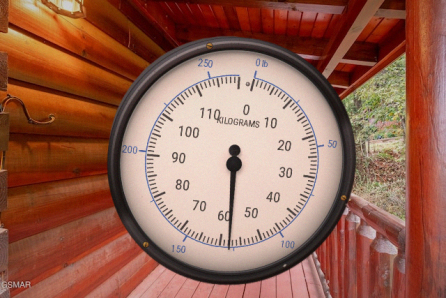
58 kg
